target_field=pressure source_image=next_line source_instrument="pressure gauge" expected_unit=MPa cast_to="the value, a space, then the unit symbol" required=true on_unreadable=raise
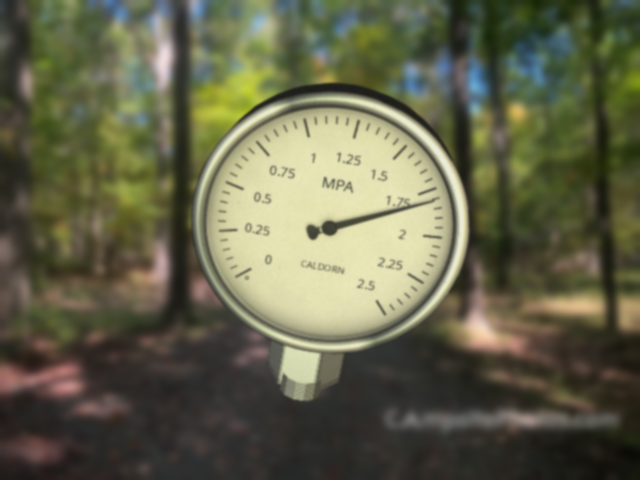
1.8 MPa
